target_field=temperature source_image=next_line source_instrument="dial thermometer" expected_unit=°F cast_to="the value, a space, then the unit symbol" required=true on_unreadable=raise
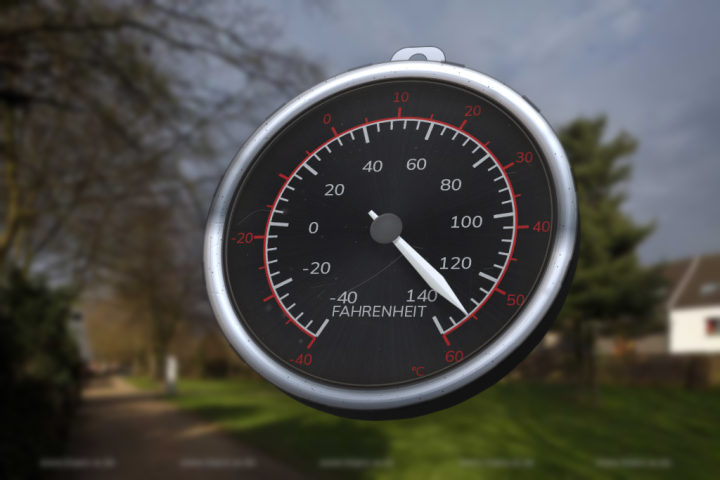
132 °F
